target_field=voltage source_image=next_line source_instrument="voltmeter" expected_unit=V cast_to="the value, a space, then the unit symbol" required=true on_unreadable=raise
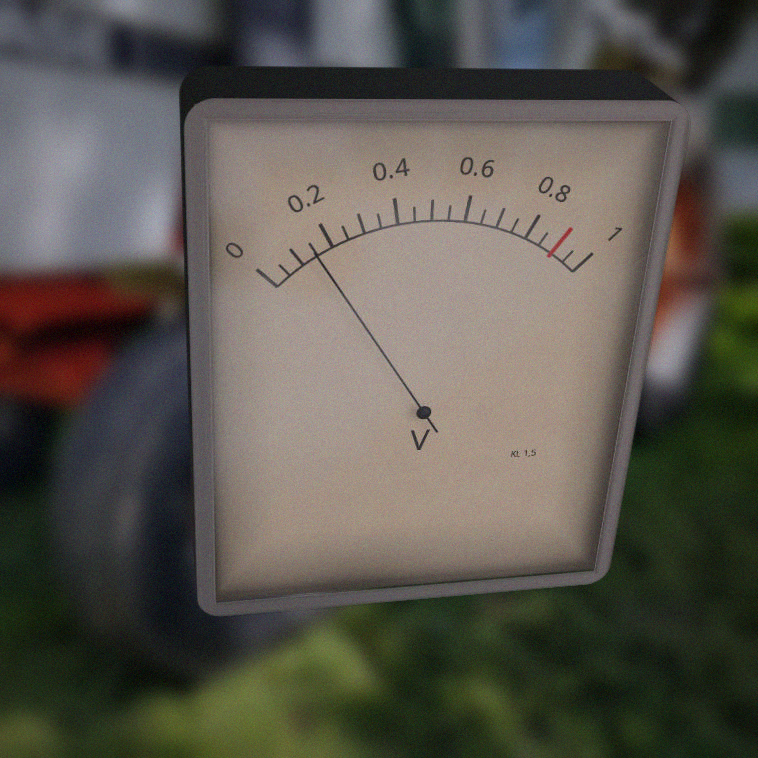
0.15 V
